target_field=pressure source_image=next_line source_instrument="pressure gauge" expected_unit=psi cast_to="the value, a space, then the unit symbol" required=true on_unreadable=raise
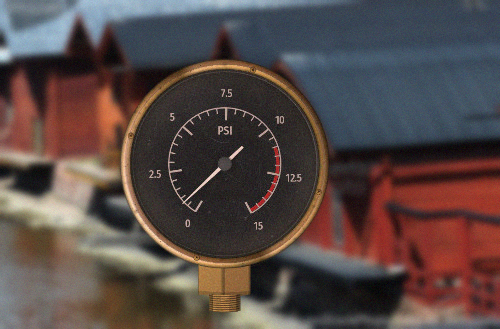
0.75 psi
